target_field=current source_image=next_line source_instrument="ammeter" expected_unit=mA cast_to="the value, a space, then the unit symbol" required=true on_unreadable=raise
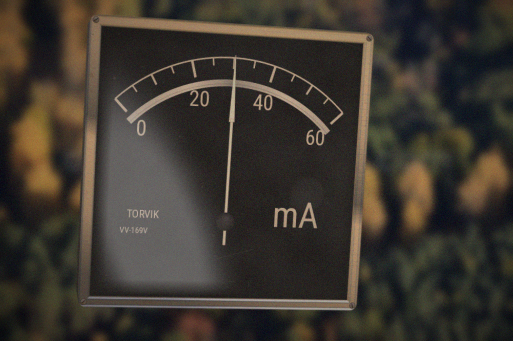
30 mA
